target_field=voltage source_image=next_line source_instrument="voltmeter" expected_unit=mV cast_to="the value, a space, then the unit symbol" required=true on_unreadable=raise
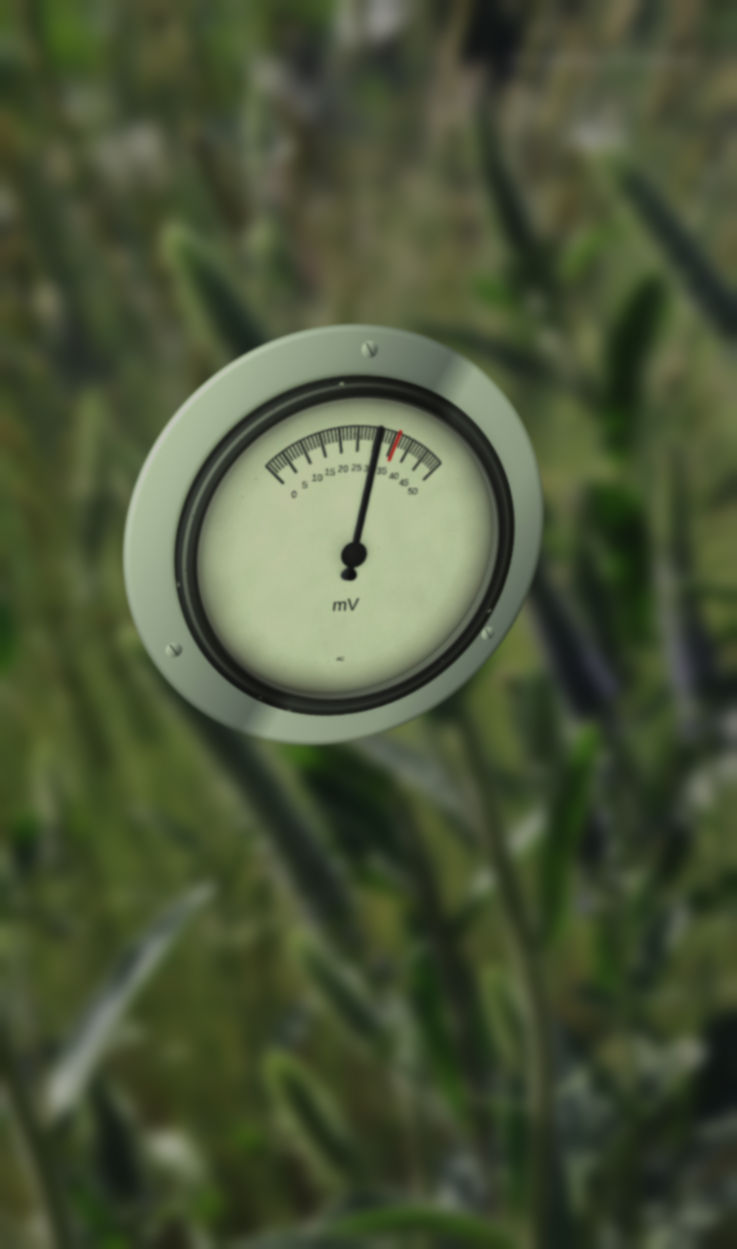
30 mV
